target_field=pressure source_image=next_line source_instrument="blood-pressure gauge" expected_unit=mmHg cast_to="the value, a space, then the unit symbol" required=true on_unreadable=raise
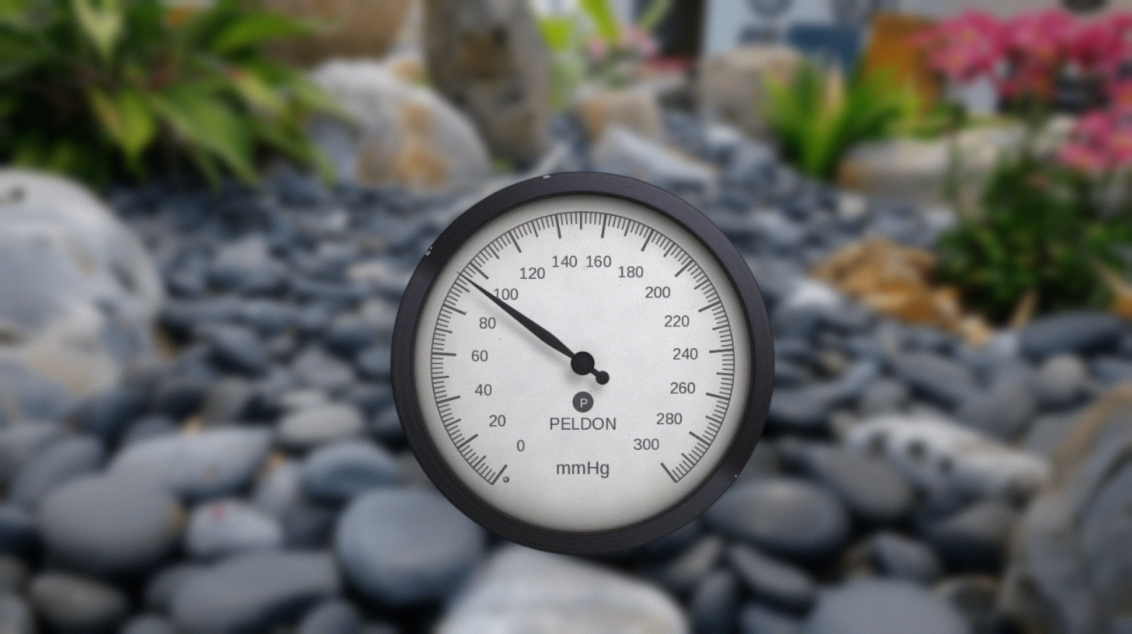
94 mmHg
